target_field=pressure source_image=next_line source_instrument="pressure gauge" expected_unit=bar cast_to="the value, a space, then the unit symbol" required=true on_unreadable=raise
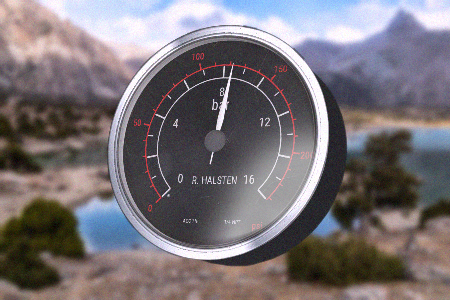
8.5 bar
